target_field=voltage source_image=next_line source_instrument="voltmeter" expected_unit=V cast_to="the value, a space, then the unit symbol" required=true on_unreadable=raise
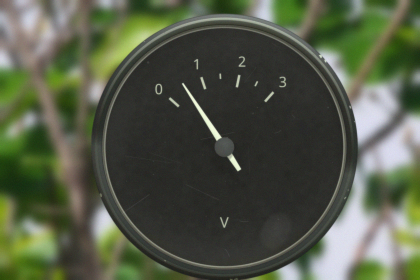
0.5 V
